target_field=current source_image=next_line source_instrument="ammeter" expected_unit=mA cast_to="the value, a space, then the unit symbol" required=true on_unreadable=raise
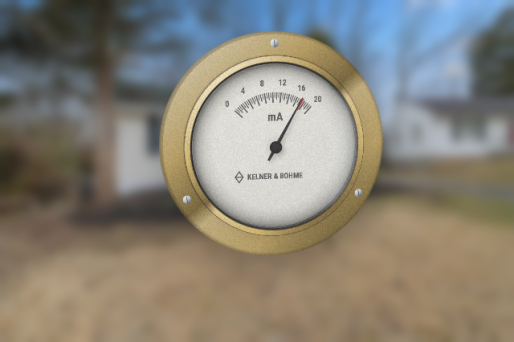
17 mA
